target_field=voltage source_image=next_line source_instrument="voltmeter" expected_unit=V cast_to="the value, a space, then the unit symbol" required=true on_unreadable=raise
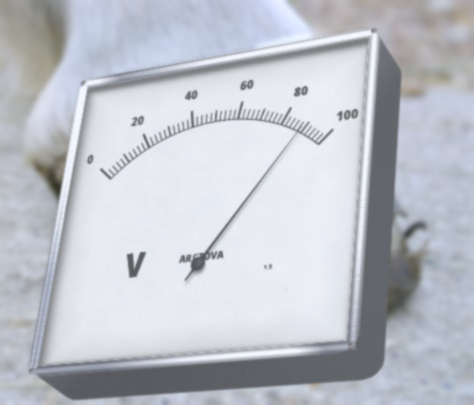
90 V
